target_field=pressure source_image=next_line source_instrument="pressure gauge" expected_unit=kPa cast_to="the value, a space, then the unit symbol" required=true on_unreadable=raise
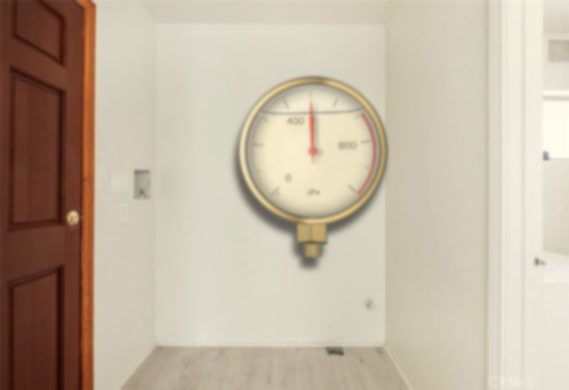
500 kPa
